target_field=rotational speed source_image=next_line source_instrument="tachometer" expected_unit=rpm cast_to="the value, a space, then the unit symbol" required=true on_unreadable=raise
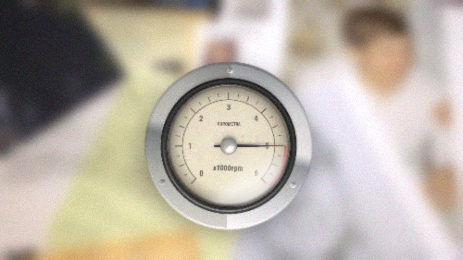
5000 rpm
